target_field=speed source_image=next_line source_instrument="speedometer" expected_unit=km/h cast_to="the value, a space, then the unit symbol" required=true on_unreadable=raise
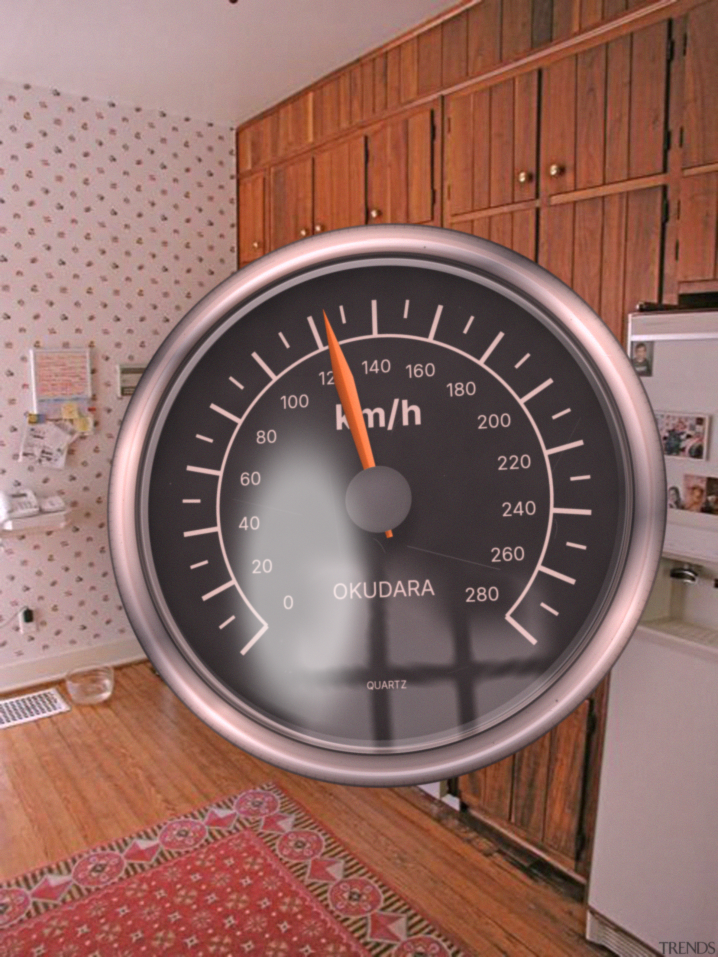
125 km/h
